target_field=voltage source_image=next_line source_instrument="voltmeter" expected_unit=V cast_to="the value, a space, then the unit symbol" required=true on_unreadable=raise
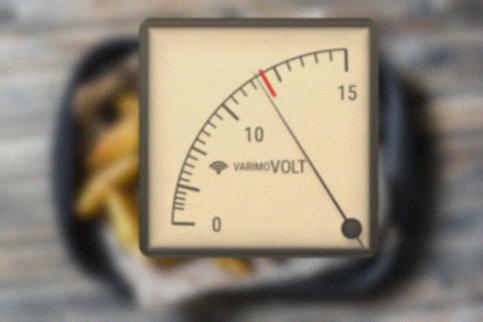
11.75 V
